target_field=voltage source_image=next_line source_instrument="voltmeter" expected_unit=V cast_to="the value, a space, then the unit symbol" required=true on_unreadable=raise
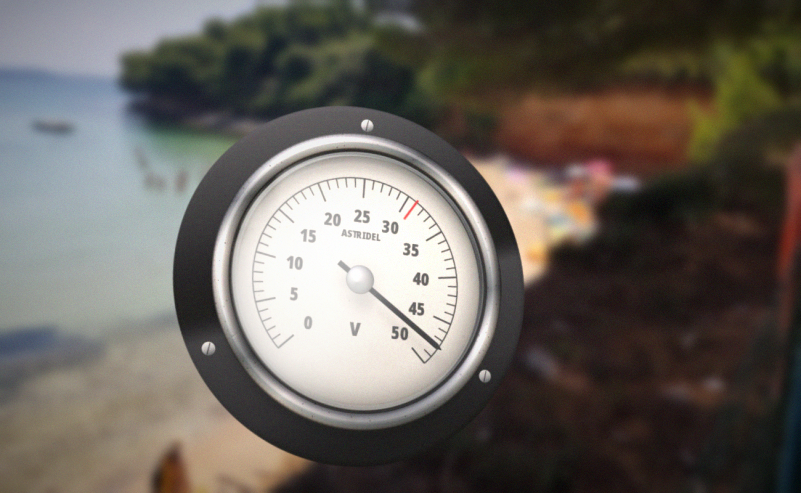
48 V
